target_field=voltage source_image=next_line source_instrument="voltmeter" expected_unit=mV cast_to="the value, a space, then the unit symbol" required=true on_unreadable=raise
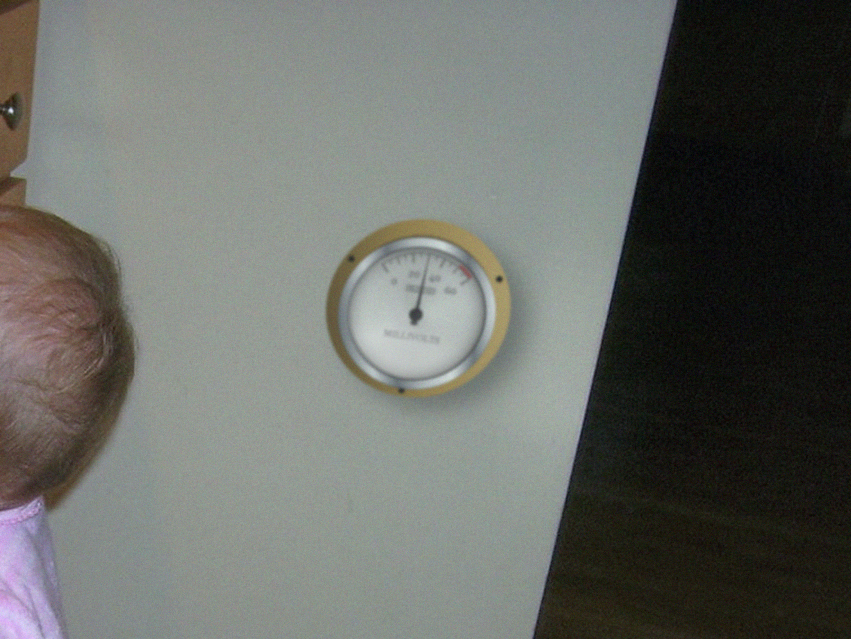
30 mV
